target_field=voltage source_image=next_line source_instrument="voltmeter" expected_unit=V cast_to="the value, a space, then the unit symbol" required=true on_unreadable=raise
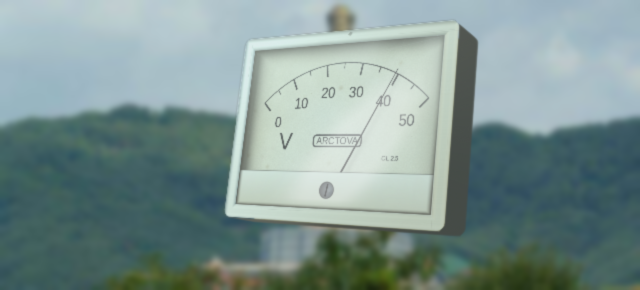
40 V
